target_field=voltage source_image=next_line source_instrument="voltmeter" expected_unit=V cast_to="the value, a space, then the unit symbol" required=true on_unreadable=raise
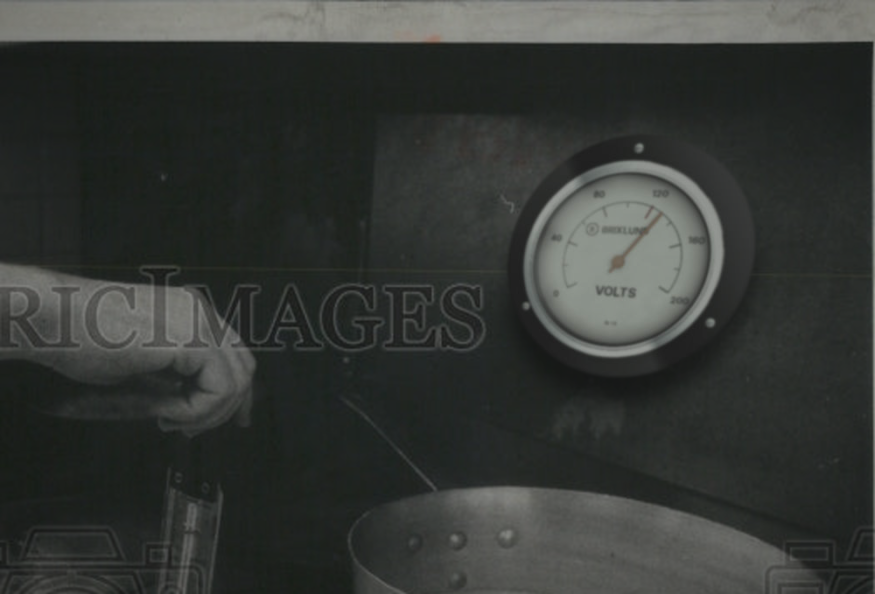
130 V
